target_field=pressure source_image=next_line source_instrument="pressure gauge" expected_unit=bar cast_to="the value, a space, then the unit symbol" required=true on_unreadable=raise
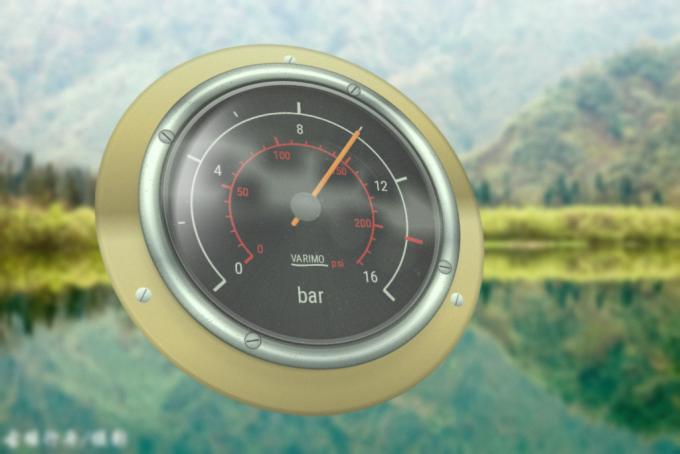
10 bar
